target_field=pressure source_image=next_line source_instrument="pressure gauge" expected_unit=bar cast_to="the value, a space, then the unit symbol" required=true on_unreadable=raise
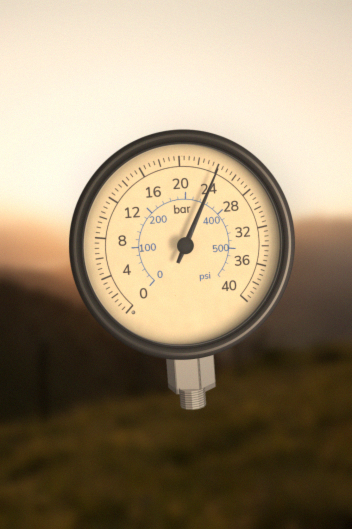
24 bar
